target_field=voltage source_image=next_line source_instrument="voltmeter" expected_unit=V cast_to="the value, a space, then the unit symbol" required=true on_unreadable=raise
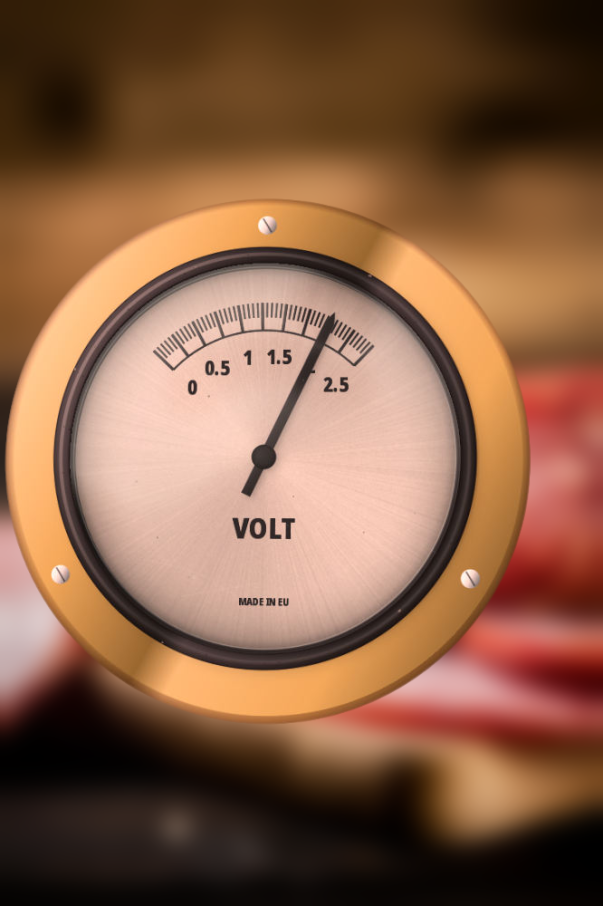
2 V
